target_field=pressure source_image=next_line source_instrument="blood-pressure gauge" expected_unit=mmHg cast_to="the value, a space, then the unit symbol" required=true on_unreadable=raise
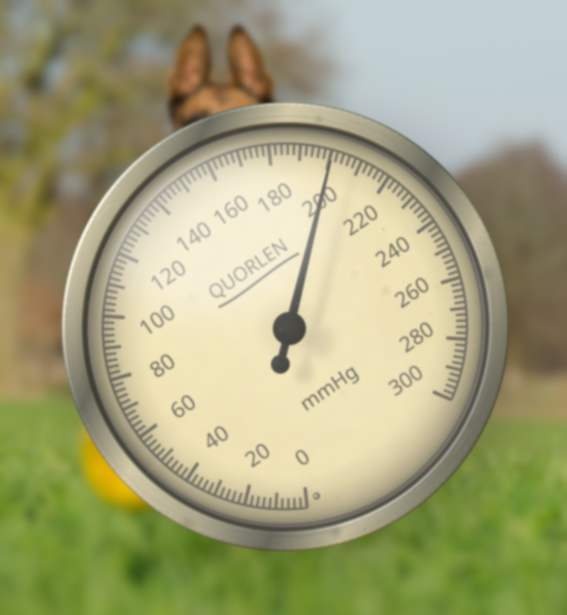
200 mmHg
